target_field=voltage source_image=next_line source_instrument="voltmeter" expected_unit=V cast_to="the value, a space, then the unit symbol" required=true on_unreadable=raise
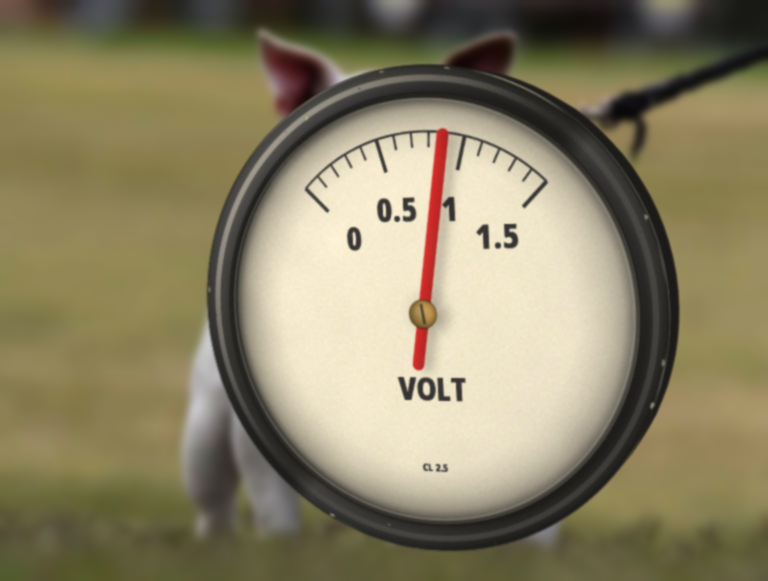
0.9 V
